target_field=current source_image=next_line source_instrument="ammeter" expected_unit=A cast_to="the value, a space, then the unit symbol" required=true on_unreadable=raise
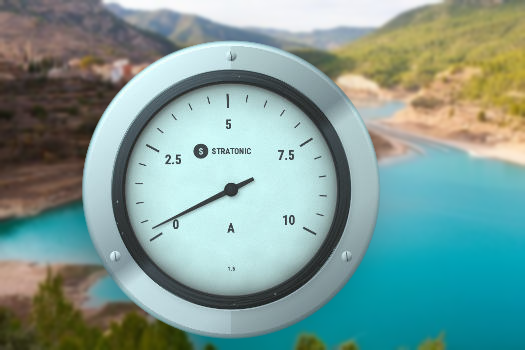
0.25 A
